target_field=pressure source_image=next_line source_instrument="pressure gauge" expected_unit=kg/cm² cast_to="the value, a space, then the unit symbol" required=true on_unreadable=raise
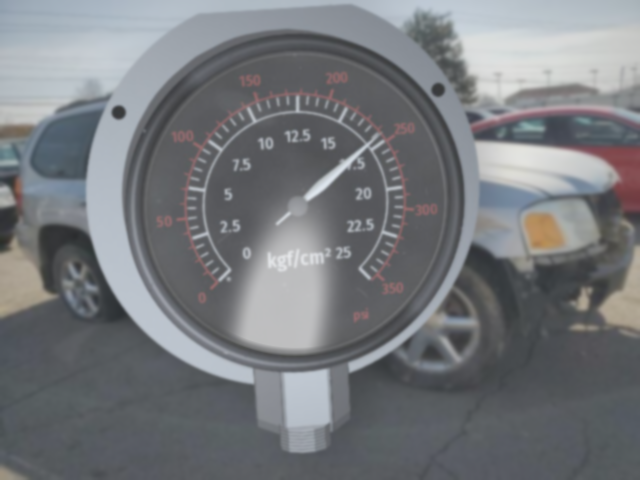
17 kg/cm²
